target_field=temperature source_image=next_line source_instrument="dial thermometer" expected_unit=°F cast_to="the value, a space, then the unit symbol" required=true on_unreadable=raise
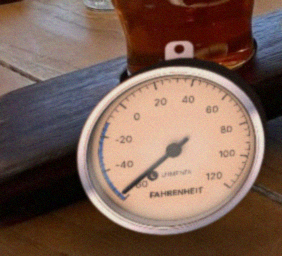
-56 °F
